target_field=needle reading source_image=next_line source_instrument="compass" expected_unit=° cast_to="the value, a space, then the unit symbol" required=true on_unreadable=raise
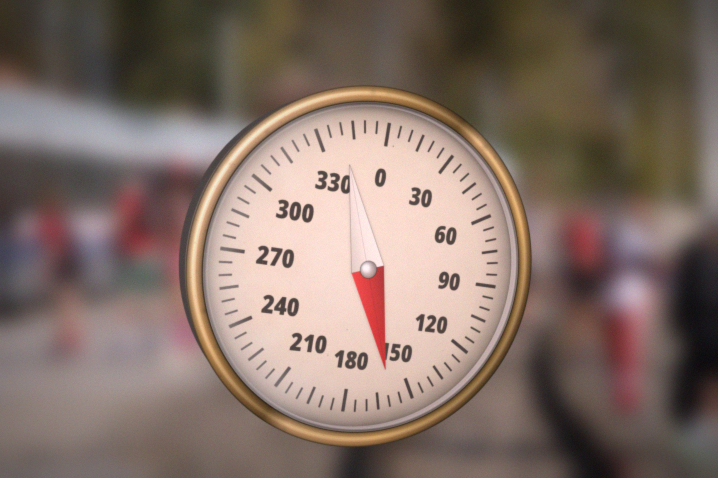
160 °
